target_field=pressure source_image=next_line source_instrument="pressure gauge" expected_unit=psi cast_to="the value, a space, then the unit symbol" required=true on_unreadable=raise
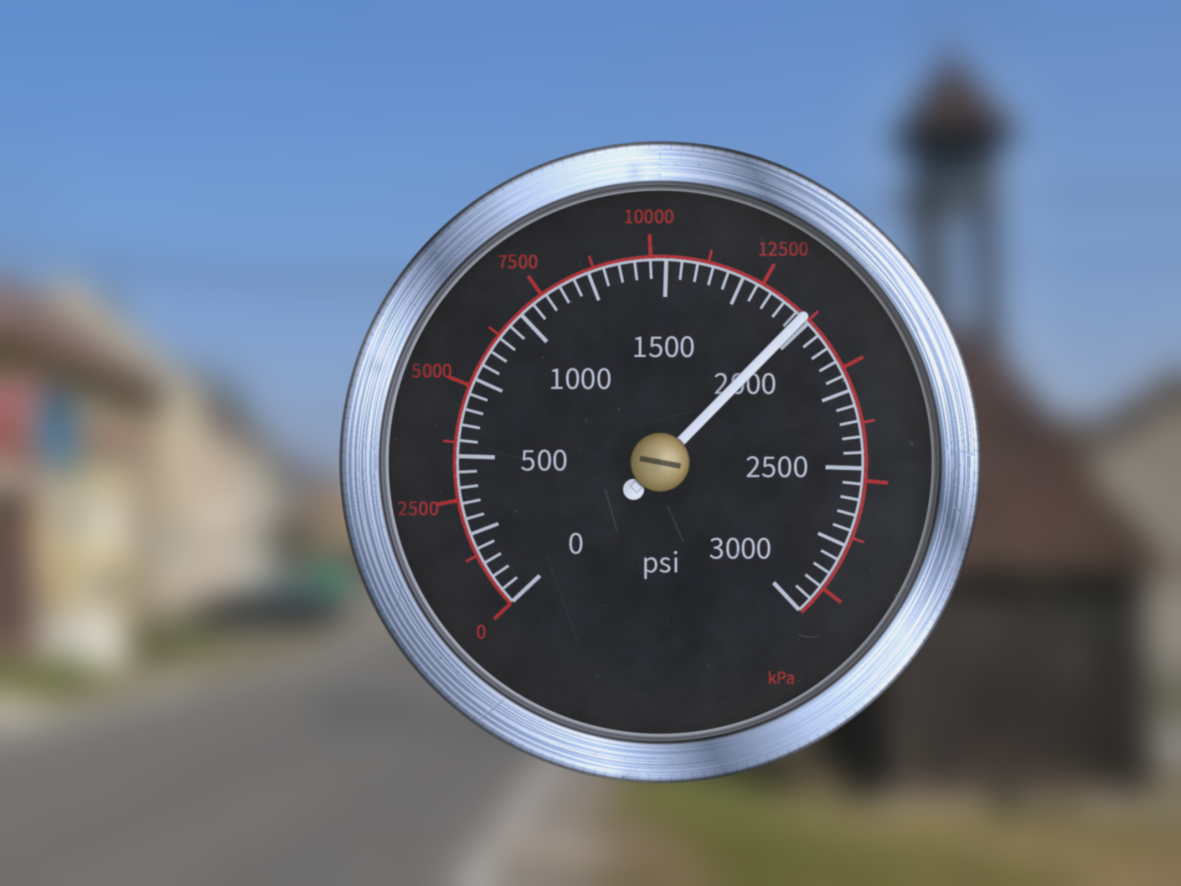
1975 psi
